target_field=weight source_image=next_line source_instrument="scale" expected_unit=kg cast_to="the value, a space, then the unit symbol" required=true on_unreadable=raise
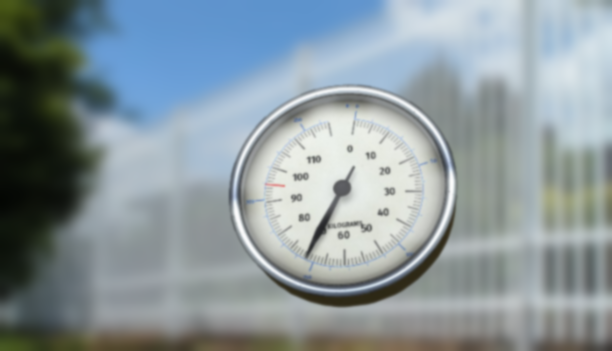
70 kg
